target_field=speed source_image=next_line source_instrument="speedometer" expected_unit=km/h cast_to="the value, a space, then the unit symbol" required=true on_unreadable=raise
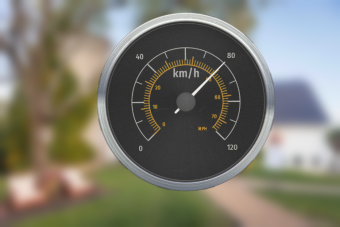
80 km/h
